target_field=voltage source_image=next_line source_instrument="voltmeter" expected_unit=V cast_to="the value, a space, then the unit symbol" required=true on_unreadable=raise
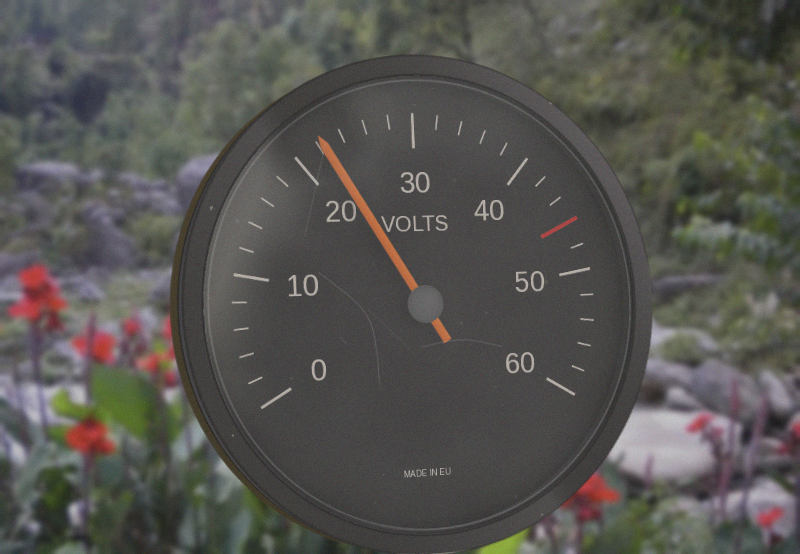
22 V
